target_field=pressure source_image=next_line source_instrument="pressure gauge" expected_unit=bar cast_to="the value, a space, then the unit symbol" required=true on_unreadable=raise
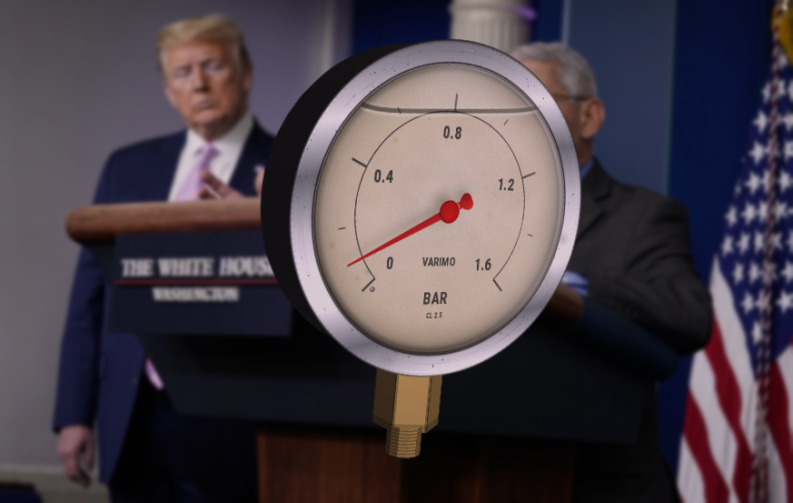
0.1 bar
